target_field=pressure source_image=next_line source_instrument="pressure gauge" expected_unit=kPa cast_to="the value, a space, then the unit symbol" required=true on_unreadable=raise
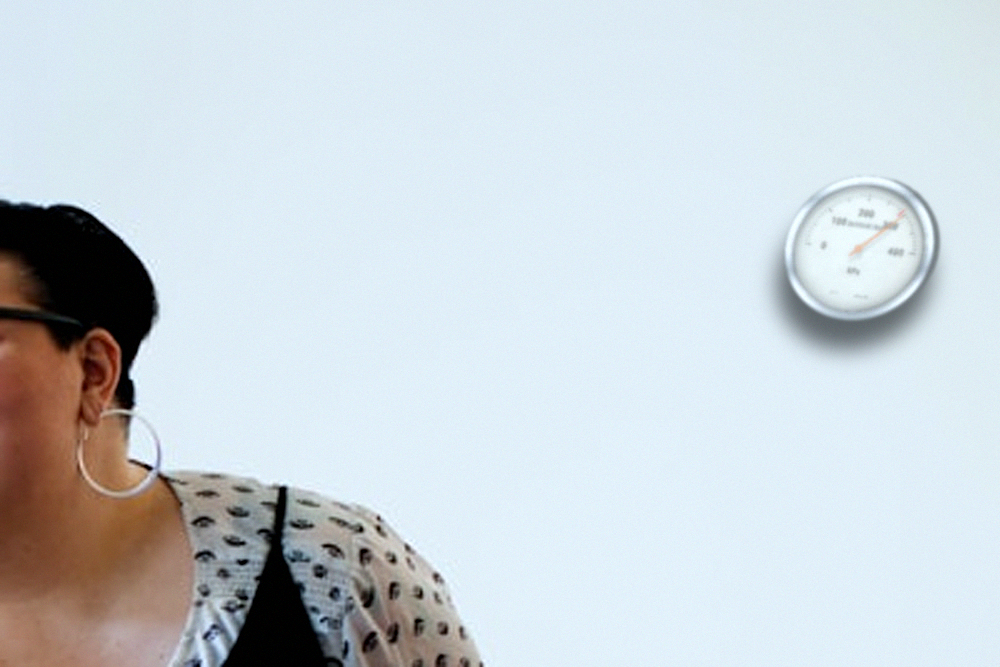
300 kPa
